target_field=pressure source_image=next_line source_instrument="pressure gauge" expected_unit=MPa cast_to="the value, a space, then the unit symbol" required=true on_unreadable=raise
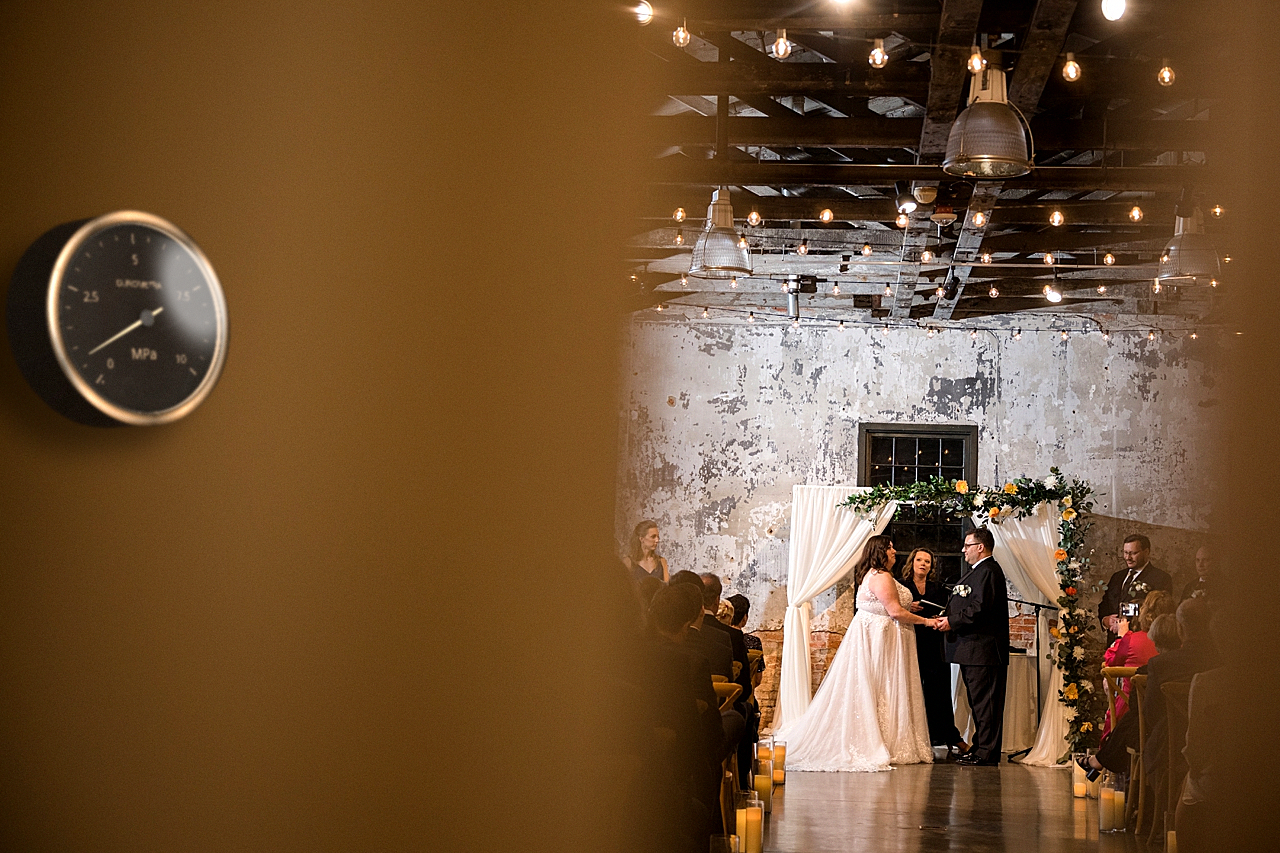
0.75 MPa
